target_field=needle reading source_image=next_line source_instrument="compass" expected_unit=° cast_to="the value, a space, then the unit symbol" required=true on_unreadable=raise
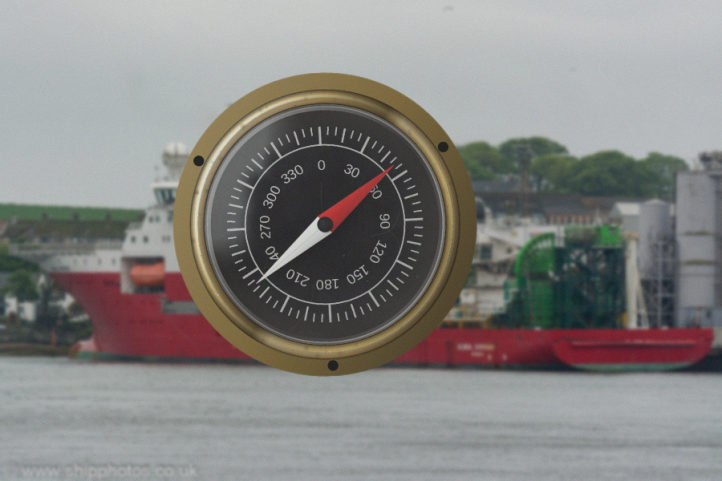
52.5 °
